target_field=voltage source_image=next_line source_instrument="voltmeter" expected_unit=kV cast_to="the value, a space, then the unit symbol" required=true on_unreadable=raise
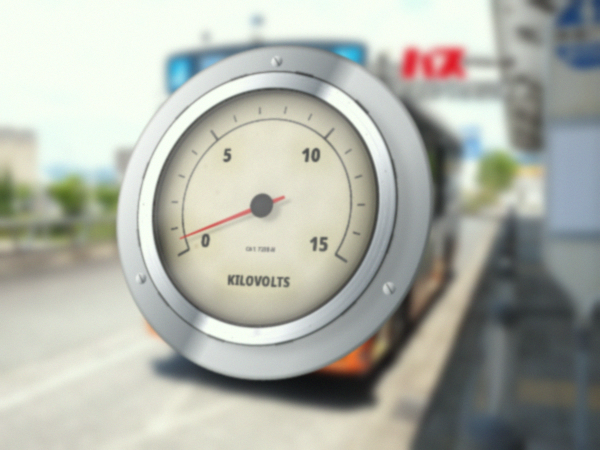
0.5 kV
